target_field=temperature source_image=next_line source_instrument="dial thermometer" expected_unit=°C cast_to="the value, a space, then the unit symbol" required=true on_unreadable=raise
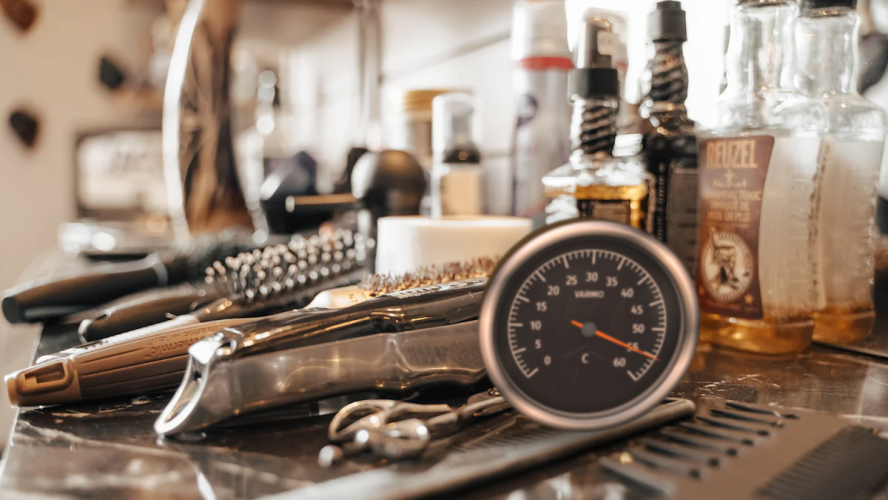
55 °C
